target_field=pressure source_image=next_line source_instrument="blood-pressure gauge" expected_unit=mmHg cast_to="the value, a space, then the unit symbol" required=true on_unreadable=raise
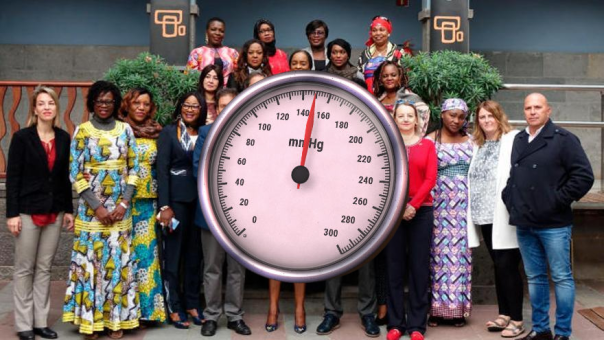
150 mmHg
